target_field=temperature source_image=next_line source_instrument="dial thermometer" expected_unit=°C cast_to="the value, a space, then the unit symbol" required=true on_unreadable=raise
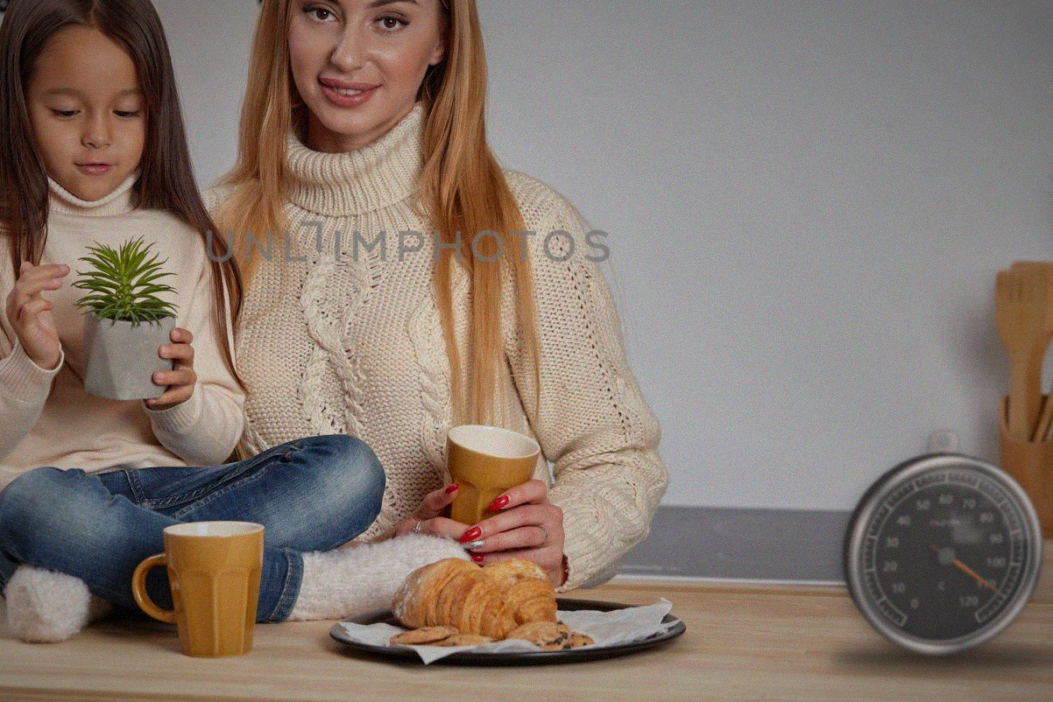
110 °C
